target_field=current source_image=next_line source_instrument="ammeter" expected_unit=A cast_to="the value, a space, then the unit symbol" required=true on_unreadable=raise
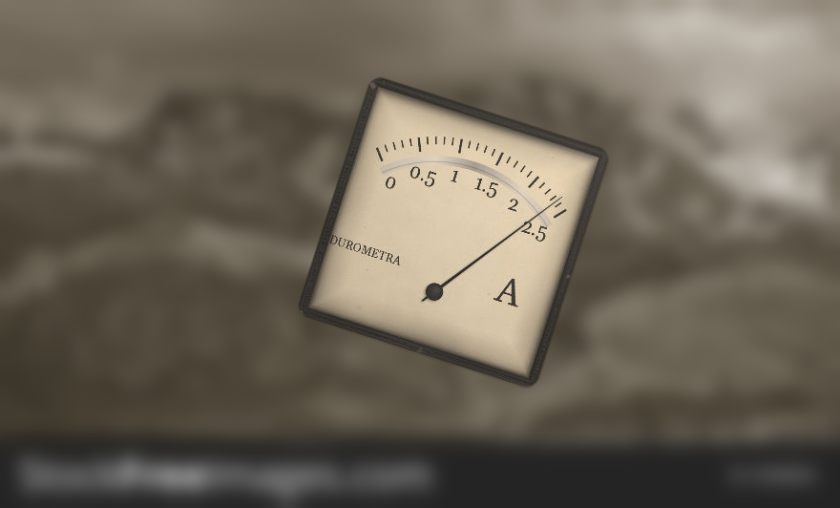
2.35 A
